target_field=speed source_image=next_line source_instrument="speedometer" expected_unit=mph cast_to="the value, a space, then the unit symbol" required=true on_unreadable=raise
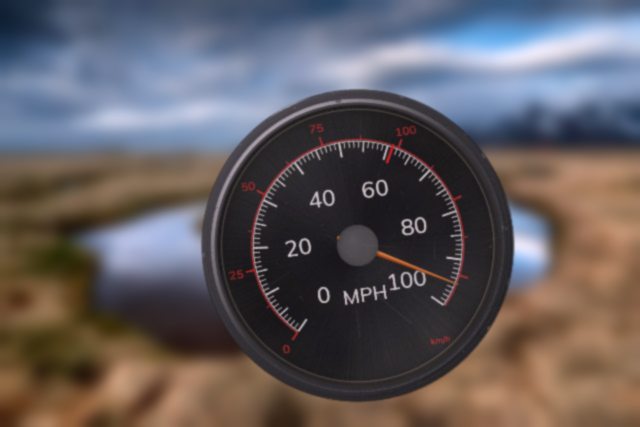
95 mph
